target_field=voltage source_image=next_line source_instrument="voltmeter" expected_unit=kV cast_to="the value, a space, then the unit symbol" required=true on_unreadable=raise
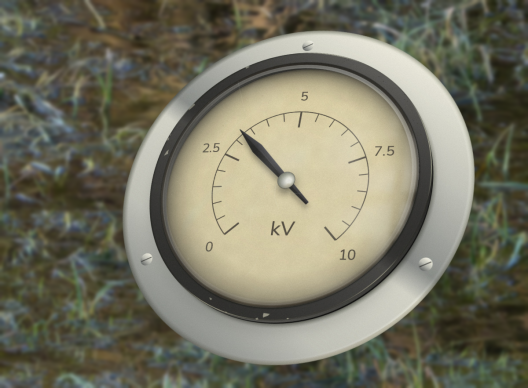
3.25 kV
